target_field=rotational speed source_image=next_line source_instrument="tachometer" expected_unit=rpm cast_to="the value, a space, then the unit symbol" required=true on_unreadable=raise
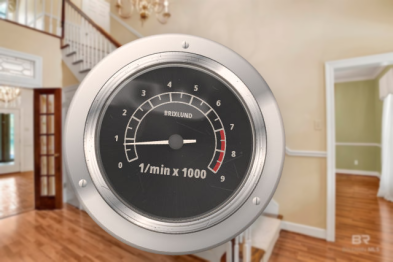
750 rpm
